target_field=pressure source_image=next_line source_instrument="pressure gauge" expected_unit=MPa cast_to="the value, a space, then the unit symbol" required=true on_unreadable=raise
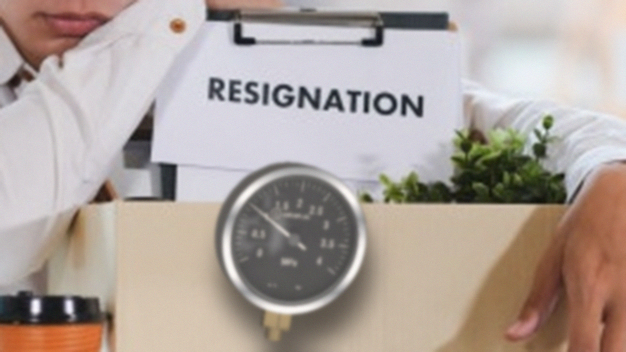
1 MPa
